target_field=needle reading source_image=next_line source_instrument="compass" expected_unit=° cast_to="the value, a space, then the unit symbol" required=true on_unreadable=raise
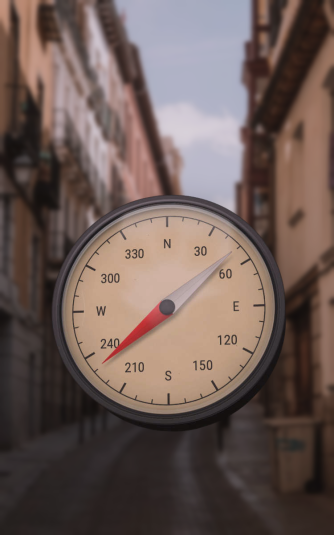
230 °
